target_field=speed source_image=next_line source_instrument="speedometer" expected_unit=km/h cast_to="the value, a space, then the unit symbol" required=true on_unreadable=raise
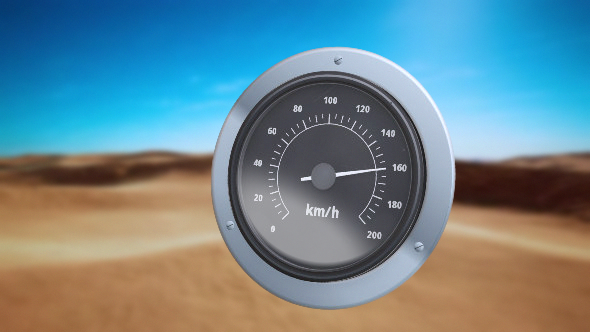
160 km/h
